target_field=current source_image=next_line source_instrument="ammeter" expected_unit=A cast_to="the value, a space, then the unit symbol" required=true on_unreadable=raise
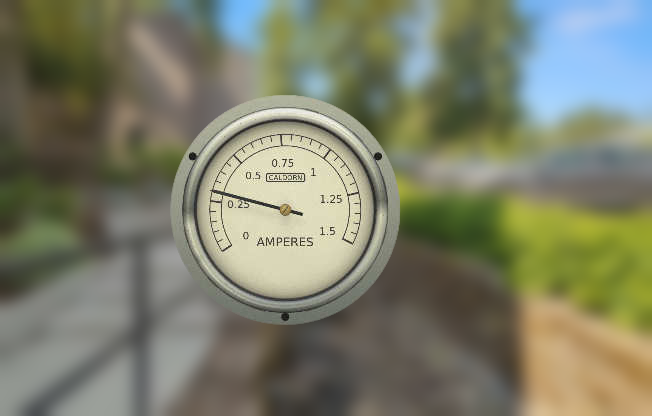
0.3 A
